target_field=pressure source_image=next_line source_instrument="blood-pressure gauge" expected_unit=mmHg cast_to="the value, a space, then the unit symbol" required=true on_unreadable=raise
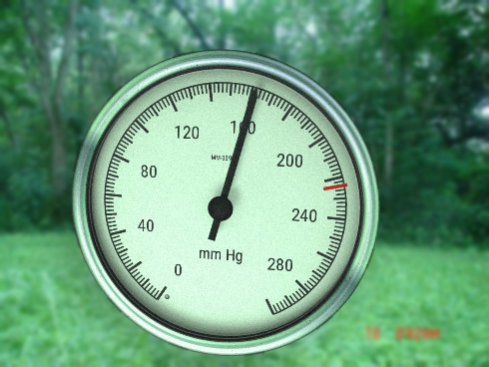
162 mmHg
